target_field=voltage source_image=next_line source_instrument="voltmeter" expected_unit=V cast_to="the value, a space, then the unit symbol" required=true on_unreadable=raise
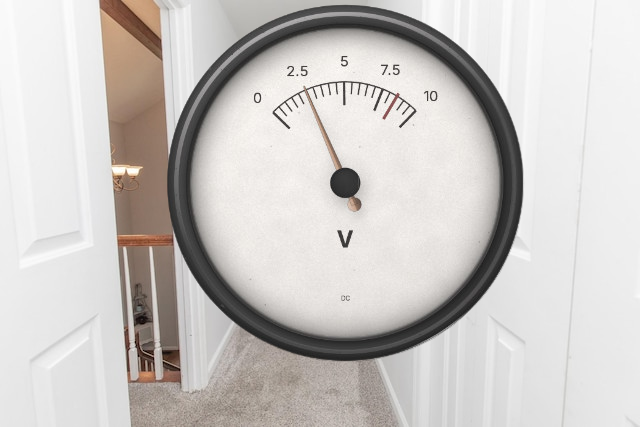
2.5 V
